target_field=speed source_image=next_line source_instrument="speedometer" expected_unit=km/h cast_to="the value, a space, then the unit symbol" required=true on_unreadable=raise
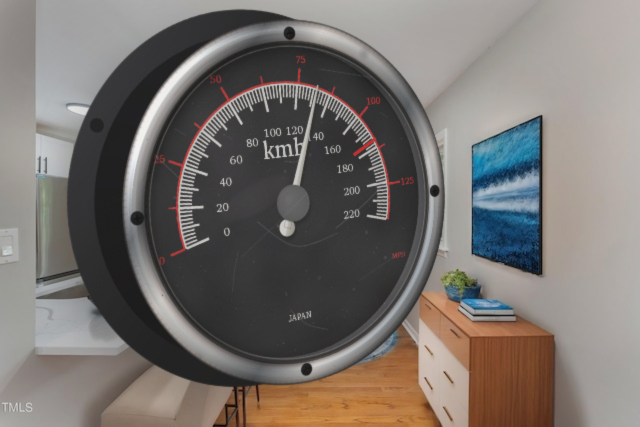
130 km/h
